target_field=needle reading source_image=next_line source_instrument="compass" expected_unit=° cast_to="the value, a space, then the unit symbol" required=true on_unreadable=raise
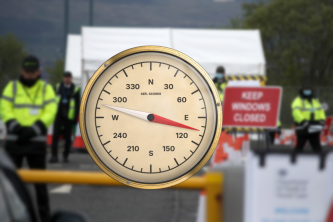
105 °
